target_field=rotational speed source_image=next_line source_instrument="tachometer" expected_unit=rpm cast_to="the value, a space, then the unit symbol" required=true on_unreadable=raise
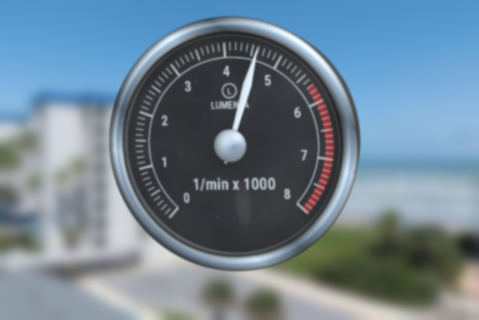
4600 rpm
